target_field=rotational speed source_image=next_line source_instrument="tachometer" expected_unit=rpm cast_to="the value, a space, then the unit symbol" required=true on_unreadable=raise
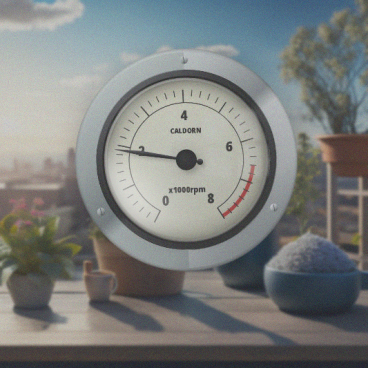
1900 rpm
